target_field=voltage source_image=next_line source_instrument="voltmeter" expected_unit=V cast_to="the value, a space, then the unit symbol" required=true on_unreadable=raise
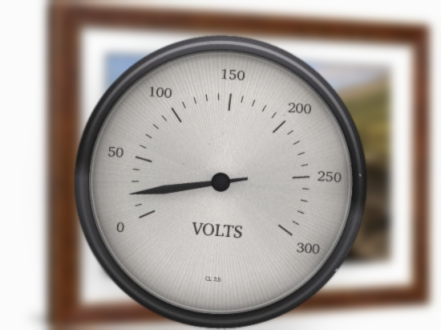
20 V
